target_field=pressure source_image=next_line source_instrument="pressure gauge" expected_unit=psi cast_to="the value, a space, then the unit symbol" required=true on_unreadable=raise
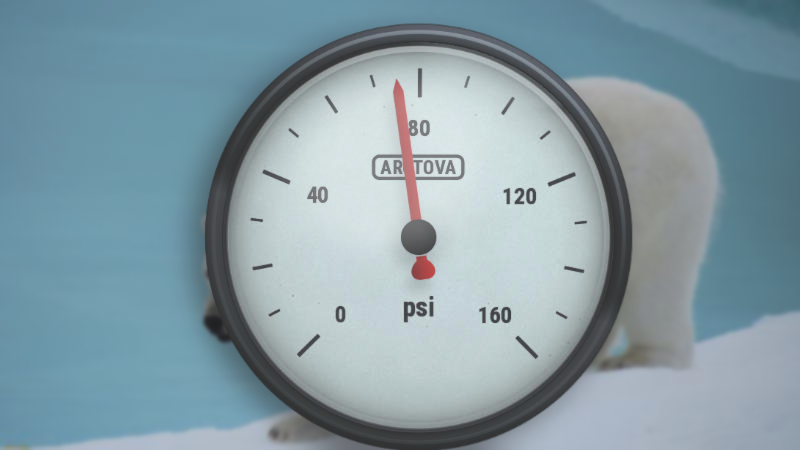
75 psi
